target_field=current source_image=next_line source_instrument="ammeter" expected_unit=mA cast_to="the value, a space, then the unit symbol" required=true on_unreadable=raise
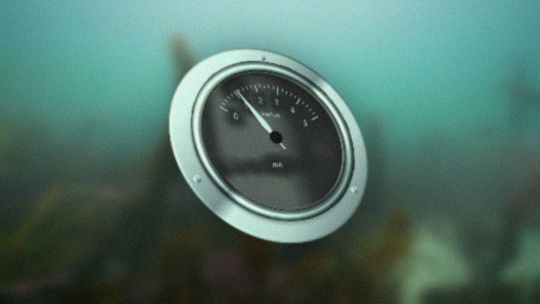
1 mA
